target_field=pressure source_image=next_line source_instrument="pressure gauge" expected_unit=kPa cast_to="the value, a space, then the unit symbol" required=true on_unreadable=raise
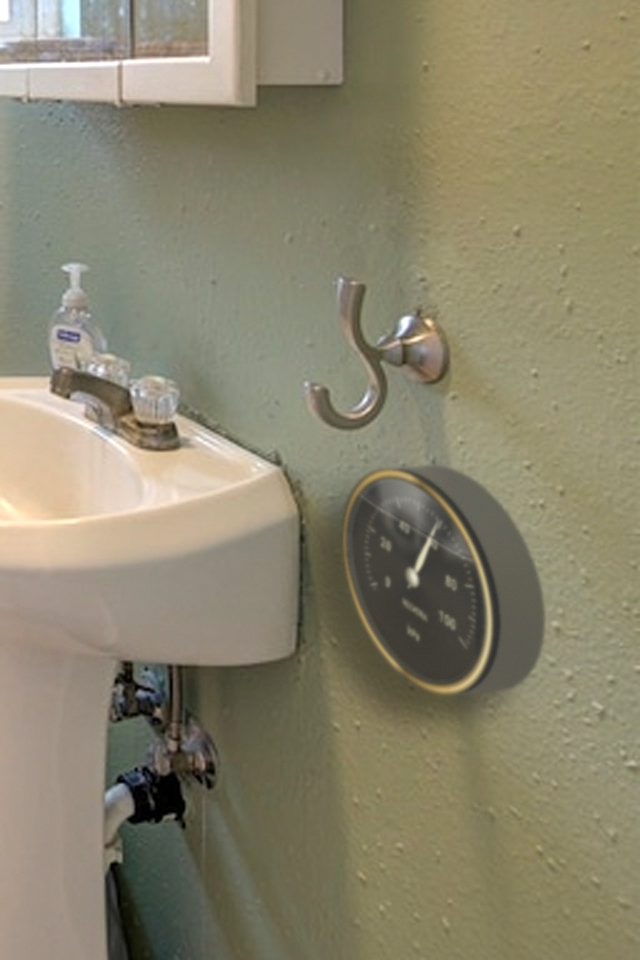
60 kPa
